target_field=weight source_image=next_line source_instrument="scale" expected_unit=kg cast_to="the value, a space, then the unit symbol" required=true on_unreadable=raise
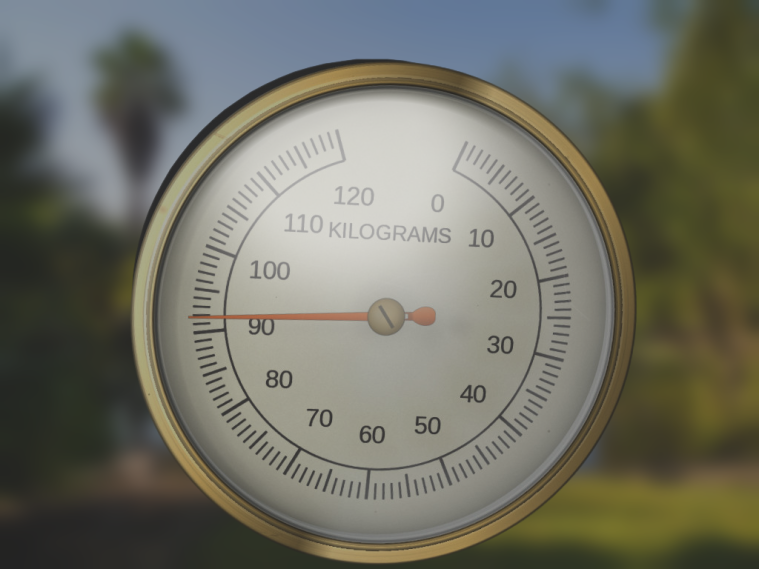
92 kg
